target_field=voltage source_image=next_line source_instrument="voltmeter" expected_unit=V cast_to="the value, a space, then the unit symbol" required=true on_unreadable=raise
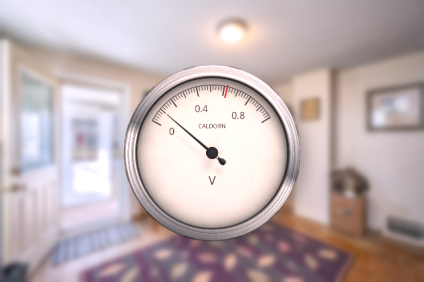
0.1 V
